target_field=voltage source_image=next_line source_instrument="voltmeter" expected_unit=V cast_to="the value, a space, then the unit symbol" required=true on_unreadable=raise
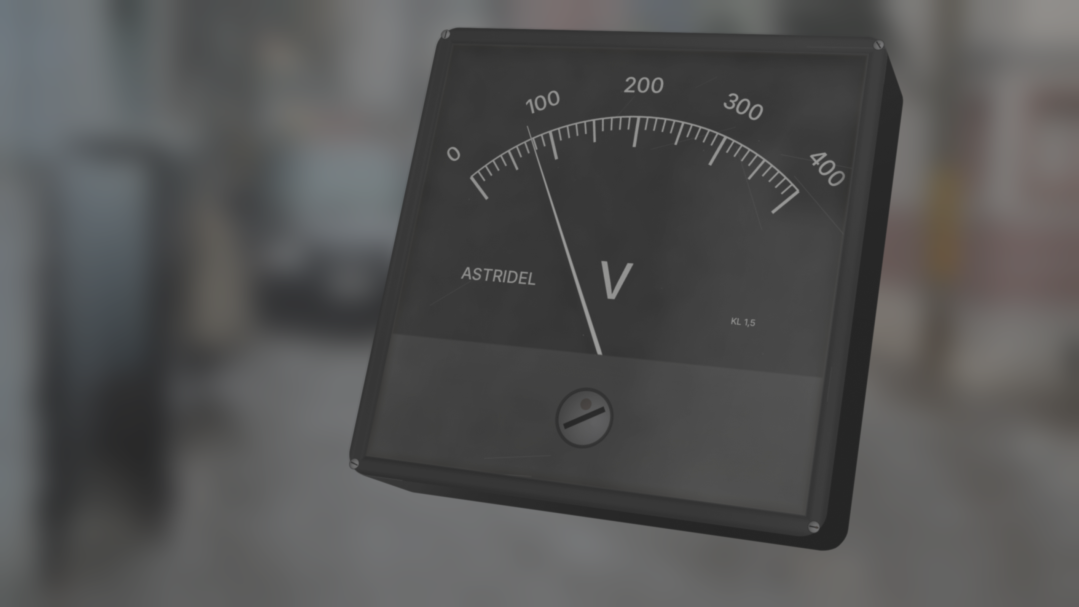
80 V
